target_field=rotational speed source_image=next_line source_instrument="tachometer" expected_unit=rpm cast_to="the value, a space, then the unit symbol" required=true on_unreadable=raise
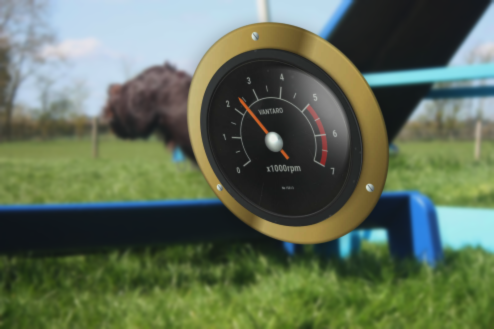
2500 rpm
